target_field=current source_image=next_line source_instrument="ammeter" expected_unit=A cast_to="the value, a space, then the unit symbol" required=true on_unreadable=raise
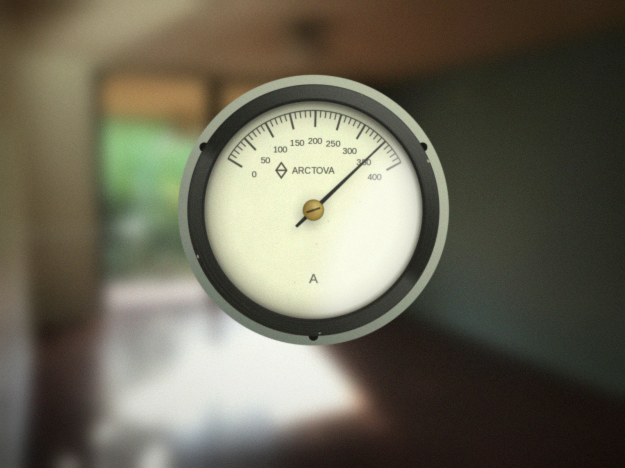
350 A
